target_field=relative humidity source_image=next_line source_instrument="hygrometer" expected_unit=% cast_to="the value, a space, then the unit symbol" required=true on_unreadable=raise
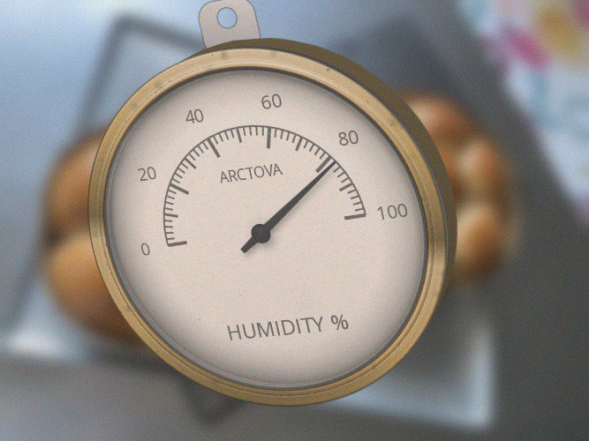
82 %
